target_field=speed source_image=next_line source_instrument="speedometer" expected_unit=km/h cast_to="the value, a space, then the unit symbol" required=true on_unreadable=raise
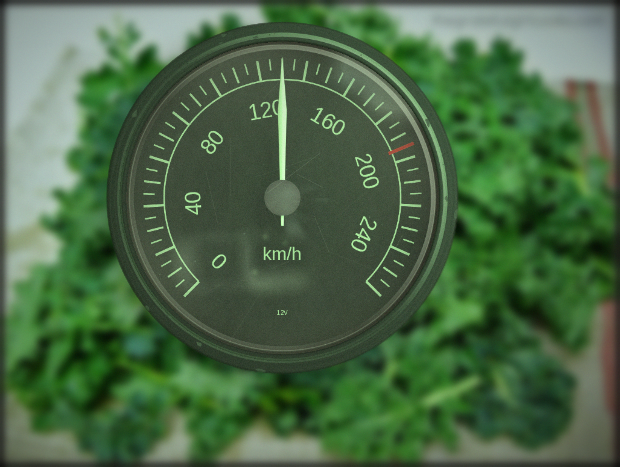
130 km/h
